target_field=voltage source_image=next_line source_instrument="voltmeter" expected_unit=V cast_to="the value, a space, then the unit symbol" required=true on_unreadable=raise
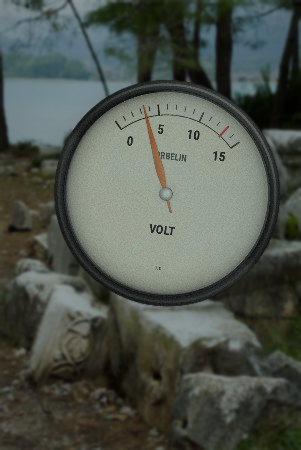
3.5 V
